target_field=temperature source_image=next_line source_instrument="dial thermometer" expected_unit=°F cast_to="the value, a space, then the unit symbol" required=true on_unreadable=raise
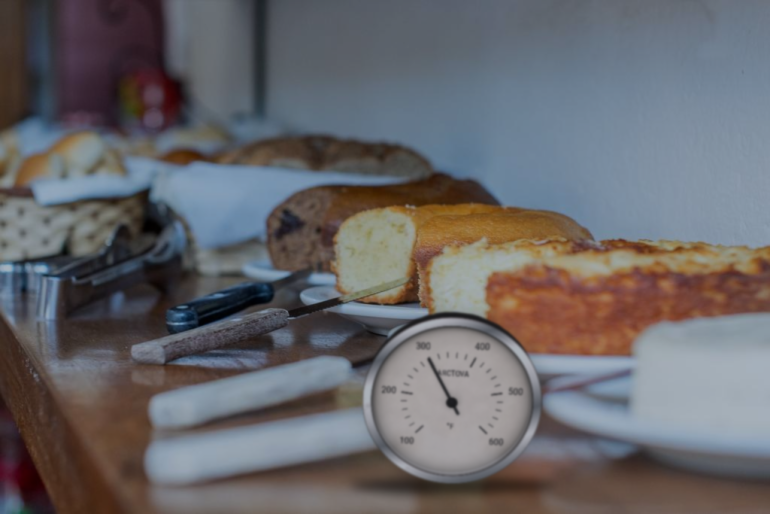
300 °F
